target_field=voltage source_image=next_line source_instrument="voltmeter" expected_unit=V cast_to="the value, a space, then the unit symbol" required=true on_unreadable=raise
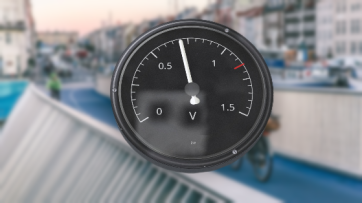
0.7 V
